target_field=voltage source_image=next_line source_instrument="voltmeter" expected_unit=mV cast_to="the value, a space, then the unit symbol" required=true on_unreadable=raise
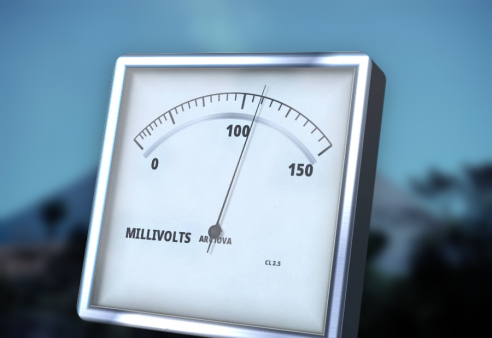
110 mV
